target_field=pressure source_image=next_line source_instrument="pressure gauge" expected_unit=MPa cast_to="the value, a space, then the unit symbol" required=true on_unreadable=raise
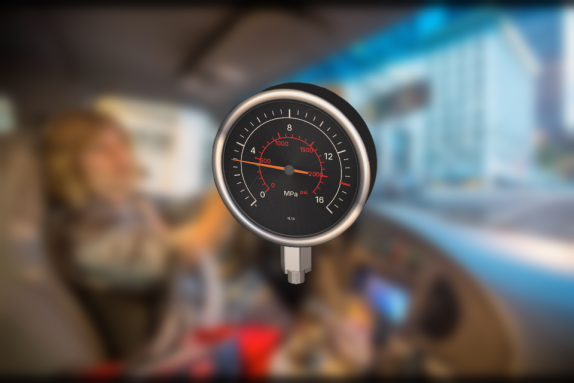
3 MPa
